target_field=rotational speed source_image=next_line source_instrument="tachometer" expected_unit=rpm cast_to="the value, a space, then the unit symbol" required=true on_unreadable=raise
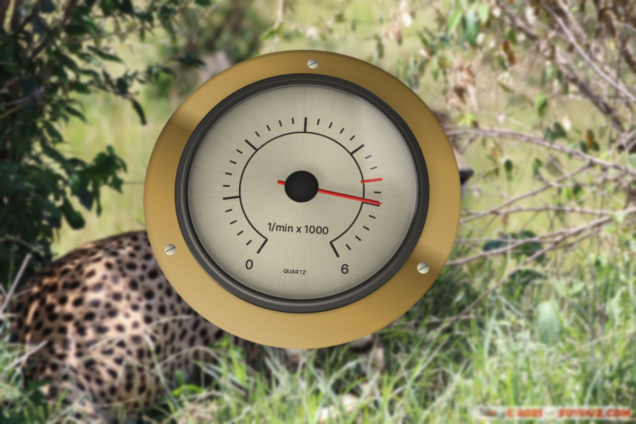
5000 rpm
